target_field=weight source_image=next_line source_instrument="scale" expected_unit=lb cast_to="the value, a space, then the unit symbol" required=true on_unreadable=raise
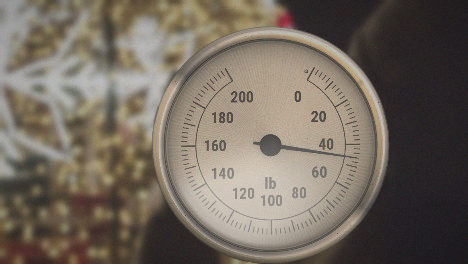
46 lb
